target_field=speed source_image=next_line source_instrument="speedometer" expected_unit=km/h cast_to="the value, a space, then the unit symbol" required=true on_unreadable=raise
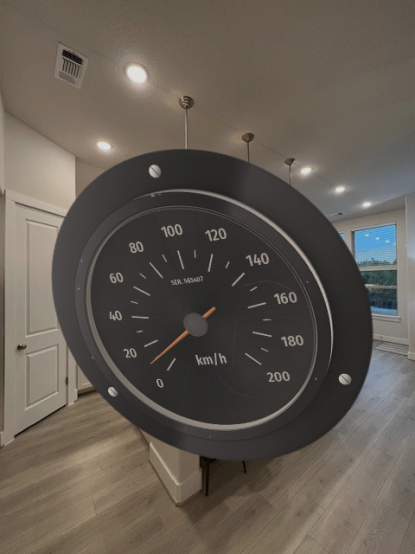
10 km/h
